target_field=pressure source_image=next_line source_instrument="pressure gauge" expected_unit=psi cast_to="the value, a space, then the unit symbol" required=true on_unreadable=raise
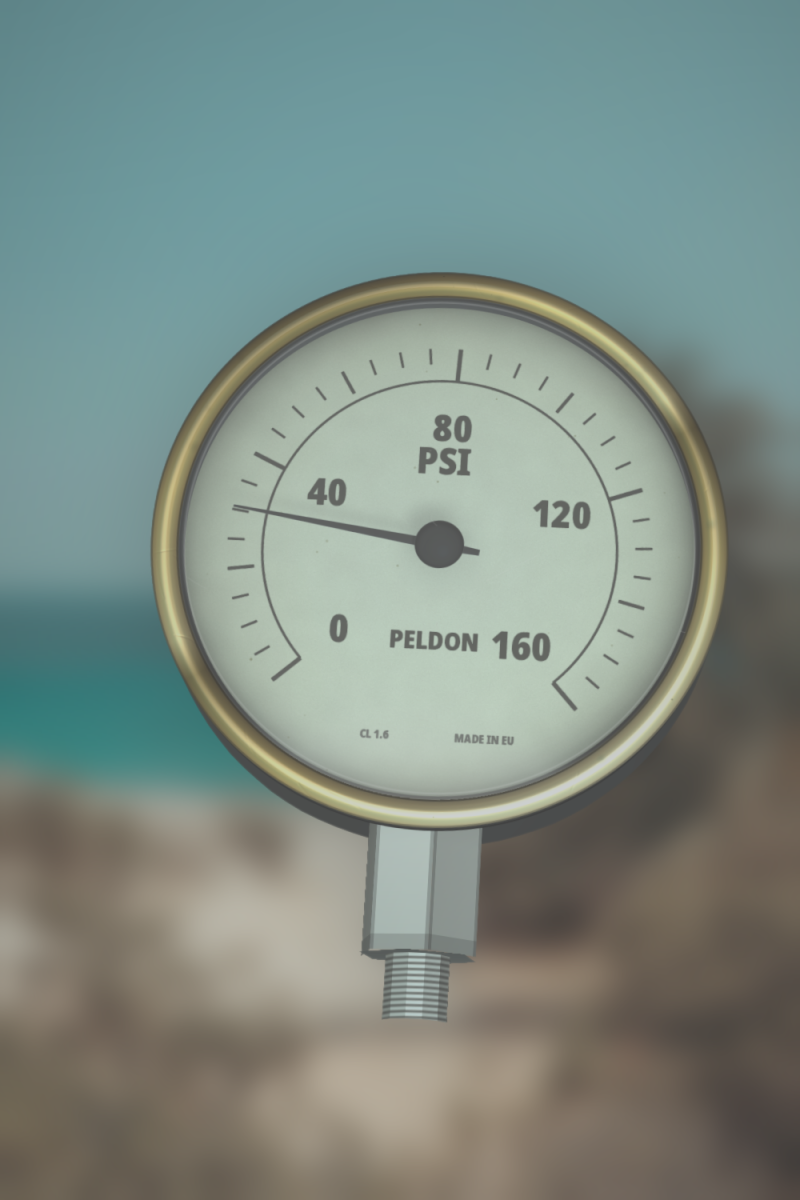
30 psi
